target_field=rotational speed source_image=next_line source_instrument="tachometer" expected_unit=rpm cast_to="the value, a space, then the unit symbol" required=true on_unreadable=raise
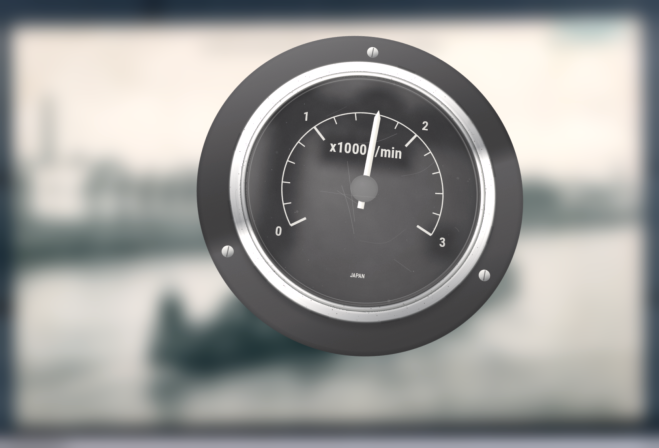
1600 rpm
